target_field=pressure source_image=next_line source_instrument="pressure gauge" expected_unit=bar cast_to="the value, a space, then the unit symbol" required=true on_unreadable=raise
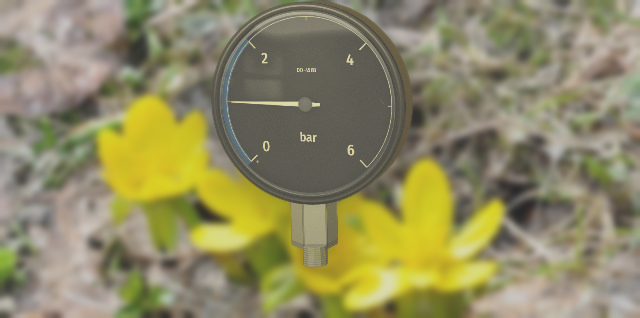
1 bar
